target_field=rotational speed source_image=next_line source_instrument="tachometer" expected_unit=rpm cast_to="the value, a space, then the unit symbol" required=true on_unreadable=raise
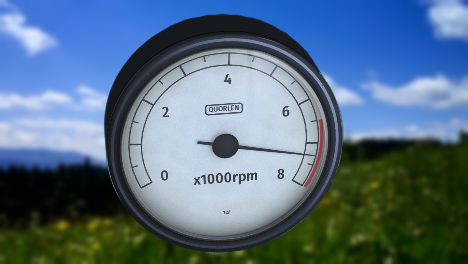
7250 rpm
